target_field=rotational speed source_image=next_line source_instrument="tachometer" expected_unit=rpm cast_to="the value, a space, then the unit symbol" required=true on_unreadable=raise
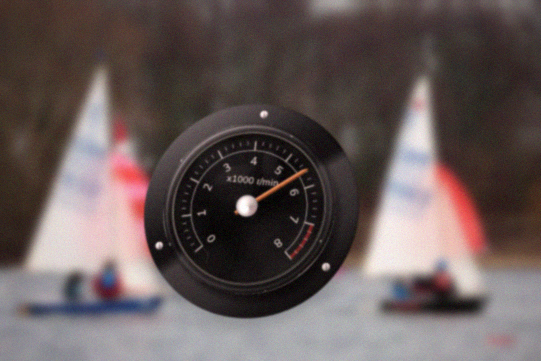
5600 rpm
